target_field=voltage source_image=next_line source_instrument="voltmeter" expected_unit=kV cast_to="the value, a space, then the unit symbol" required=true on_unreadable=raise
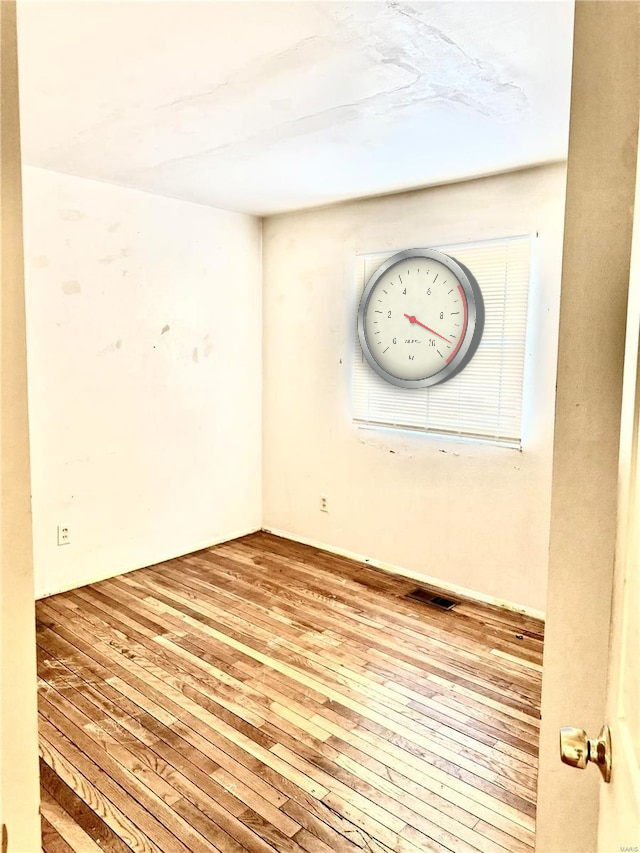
9.25 kV
